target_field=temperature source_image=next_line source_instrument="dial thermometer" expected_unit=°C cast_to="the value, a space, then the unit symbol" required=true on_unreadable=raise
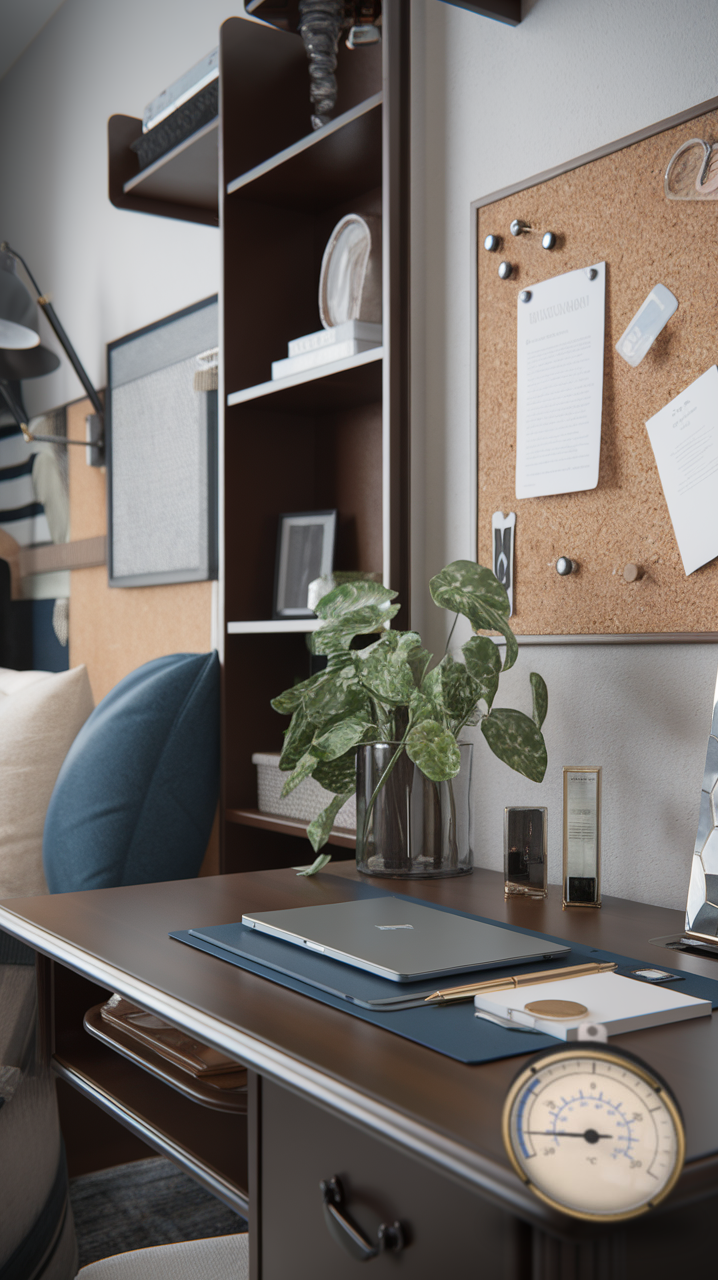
-40 °C
